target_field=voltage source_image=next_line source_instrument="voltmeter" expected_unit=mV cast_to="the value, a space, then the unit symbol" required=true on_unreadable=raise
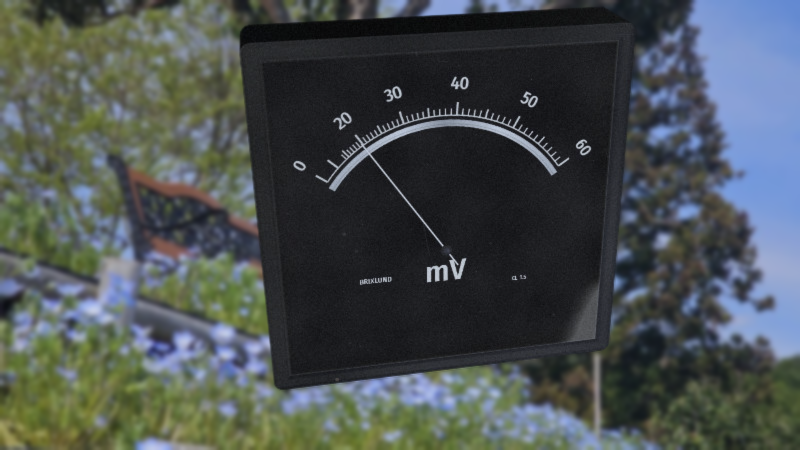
20 mV
